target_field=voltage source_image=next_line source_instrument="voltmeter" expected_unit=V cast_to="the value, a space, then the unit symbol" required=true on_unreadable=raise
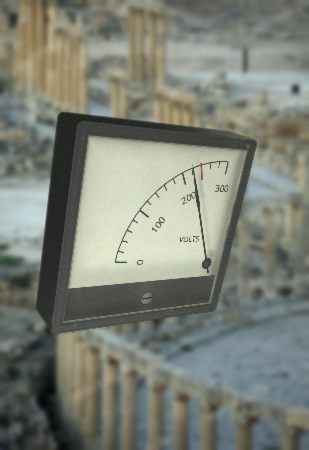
220 V
